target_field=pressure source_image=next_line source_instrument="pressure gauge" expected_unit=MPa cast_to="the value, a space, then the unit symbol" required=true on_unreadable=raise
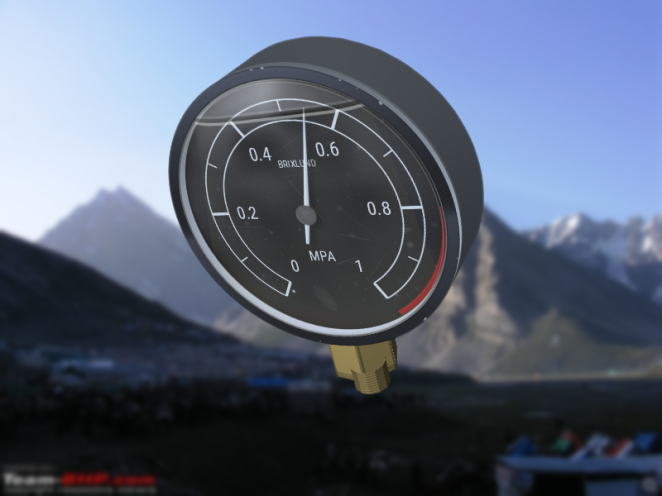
0.55 MPa
